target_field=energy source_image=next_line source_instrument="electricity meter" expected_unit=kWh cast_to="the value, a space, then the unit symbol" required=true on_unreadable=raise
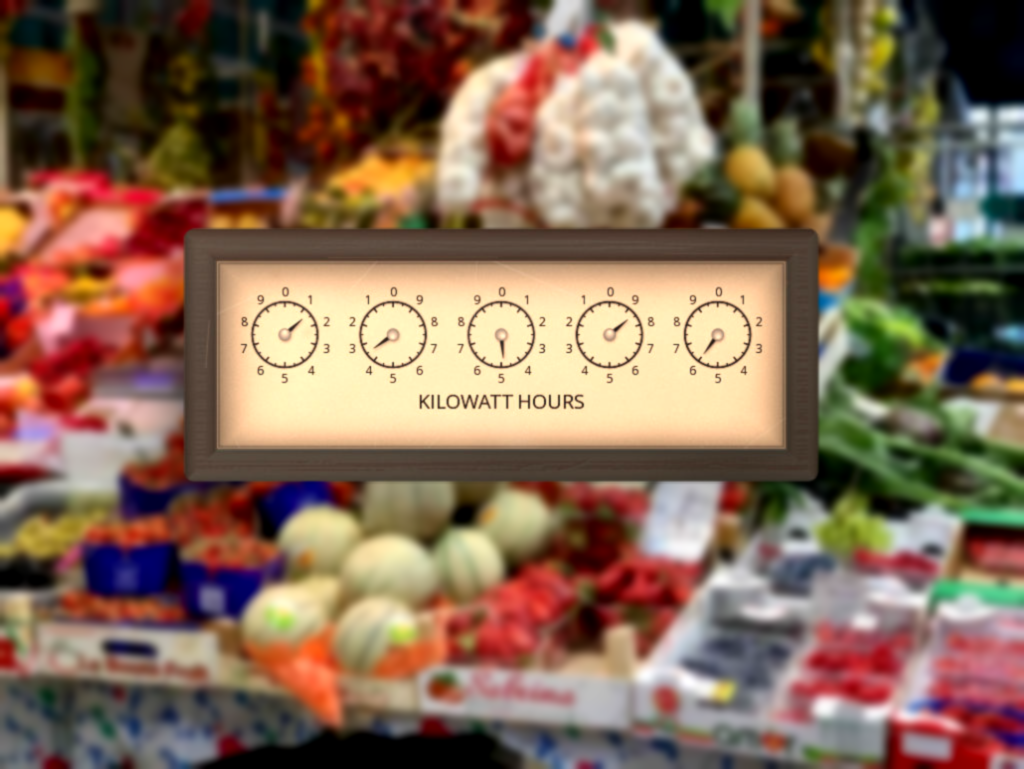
13486 kWh
